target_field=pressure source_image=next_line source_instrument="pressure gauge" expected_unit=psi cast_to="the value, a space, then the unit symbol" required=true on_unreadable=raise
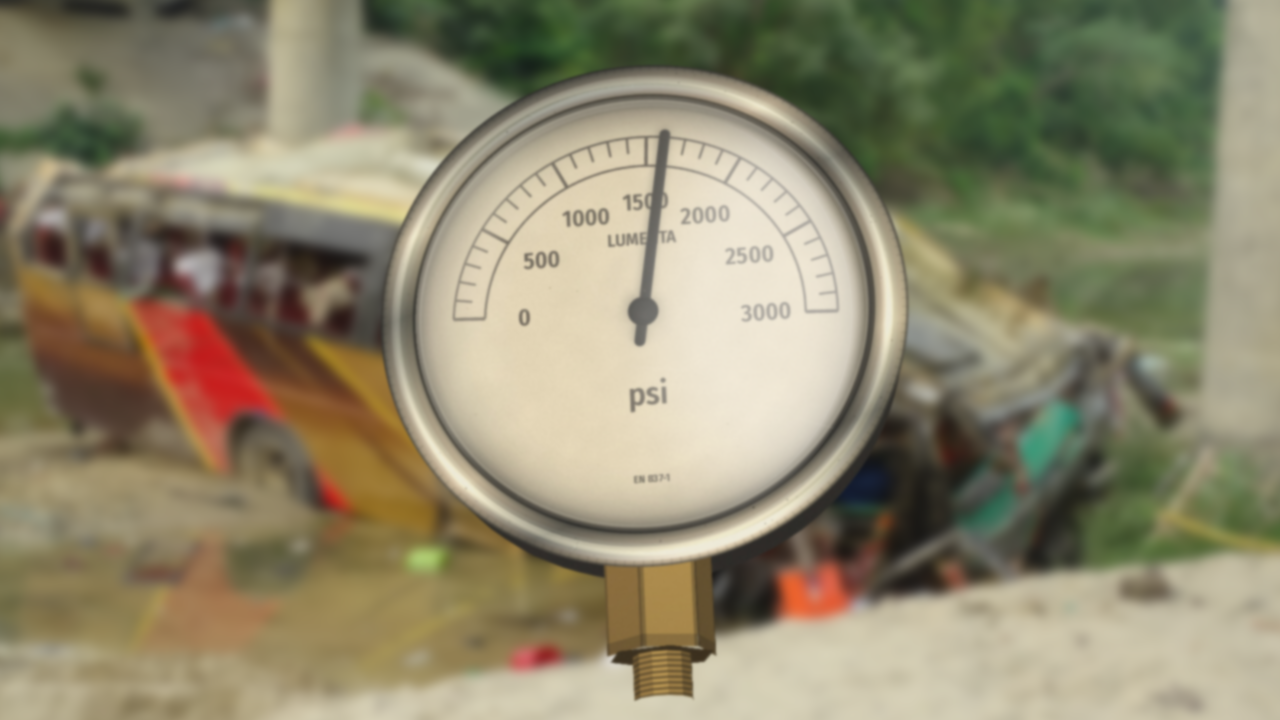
1600 psi
